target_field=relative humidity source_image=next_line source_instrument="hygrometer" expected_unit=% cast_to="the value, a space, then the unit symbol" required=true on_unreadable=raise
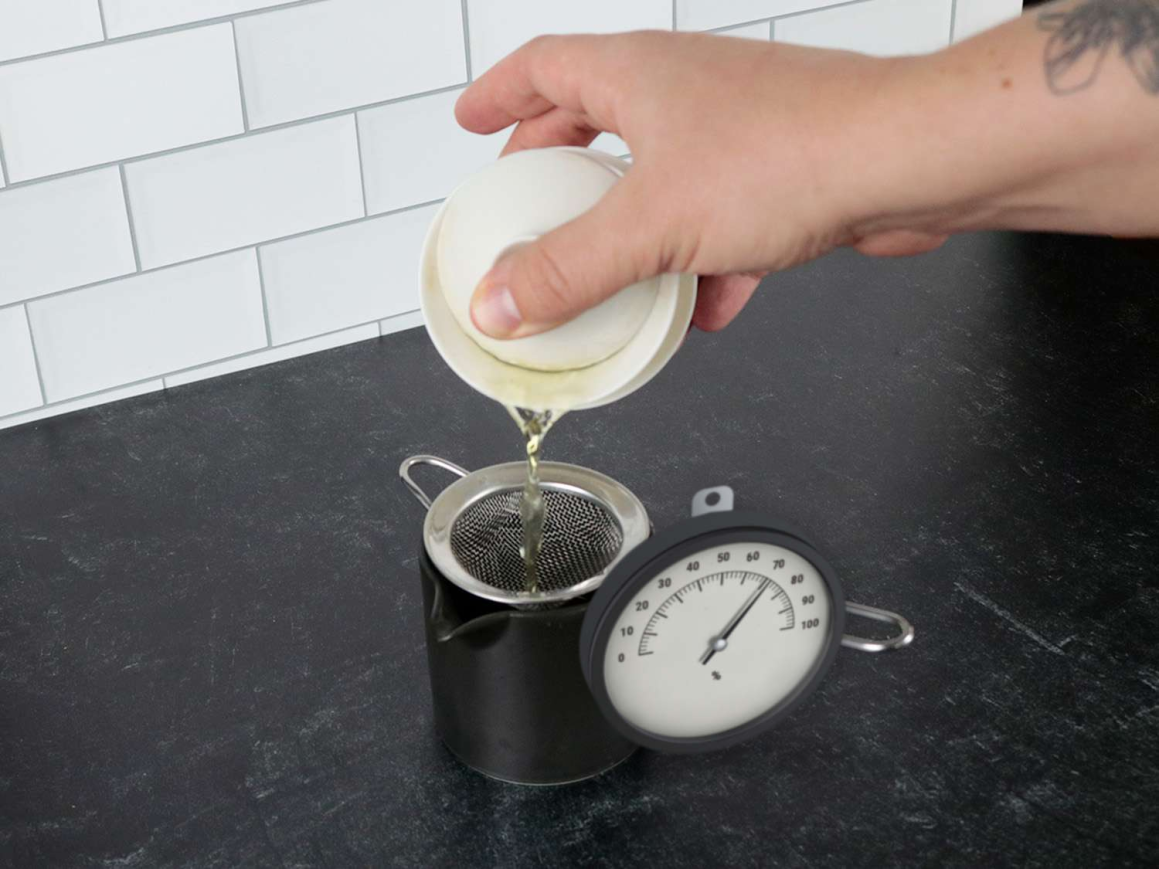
70 %
